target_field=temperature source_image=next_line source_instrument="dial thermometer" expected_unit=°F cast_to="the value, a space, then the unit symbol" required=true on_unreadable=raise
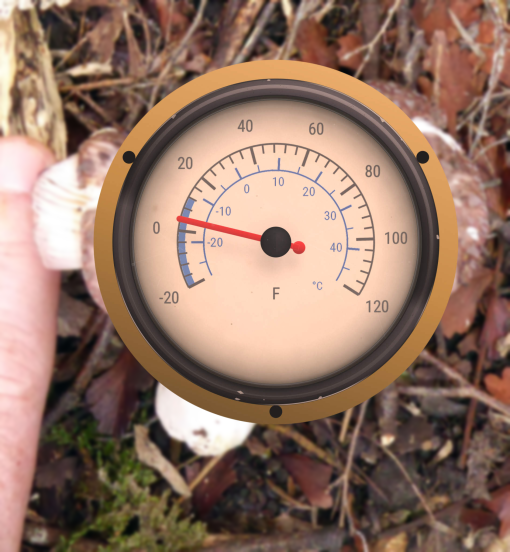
4 °F
